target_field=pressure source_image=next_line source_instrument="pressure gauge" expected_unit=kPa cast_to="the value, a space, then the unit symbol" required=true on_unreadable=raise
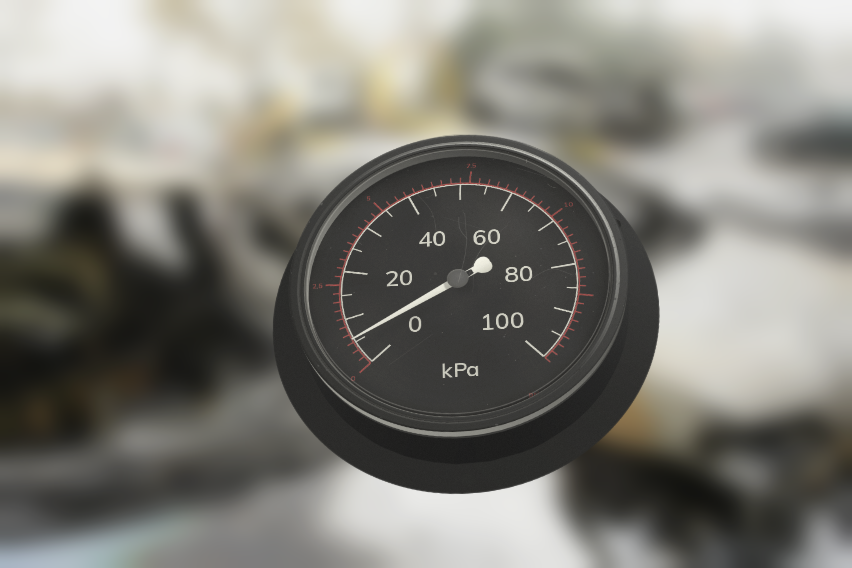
5 kPa
